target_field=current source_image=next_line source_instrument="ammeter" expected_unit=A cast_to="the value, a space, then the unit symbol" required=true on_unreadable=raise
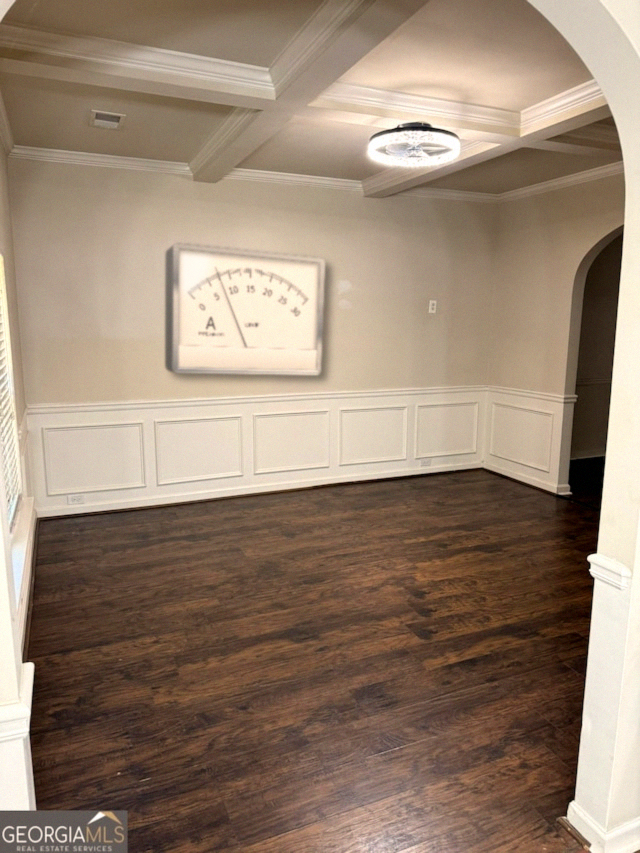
7.5 A
